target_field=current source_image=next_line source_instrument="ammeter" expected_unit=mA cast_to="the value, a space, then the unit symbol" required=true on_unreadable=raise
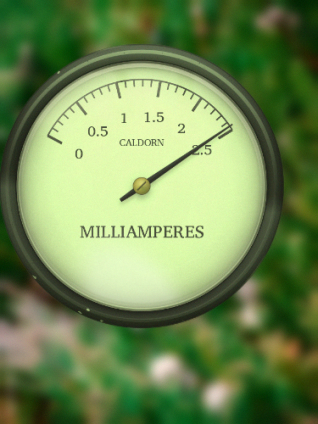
2.45 mA
